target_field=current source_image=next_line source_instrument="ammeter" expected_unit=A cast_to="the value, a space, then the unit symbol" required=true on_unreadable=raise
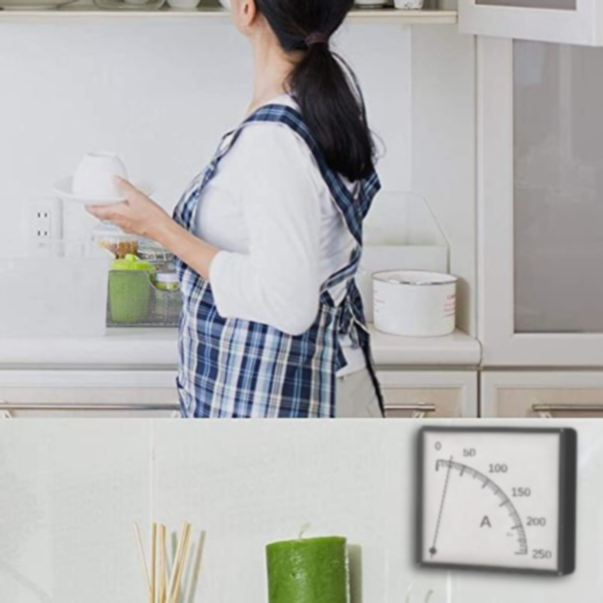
25 A
